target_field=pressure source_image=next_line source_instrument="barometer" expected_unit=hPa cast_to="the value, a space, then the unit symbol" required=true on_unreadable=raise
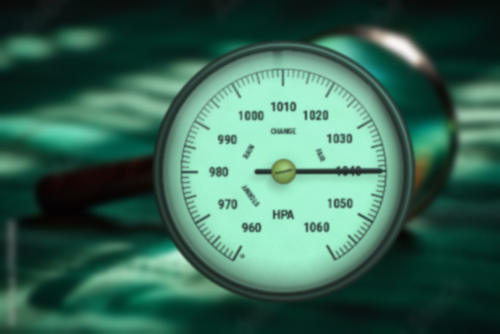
1040 hPa
